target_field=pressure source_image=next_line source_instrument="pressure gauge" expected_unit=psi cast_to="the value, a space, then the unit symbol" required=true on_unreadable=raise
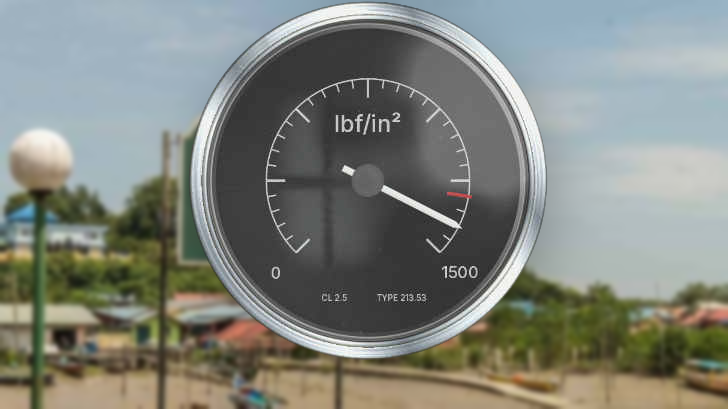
1400 psi
